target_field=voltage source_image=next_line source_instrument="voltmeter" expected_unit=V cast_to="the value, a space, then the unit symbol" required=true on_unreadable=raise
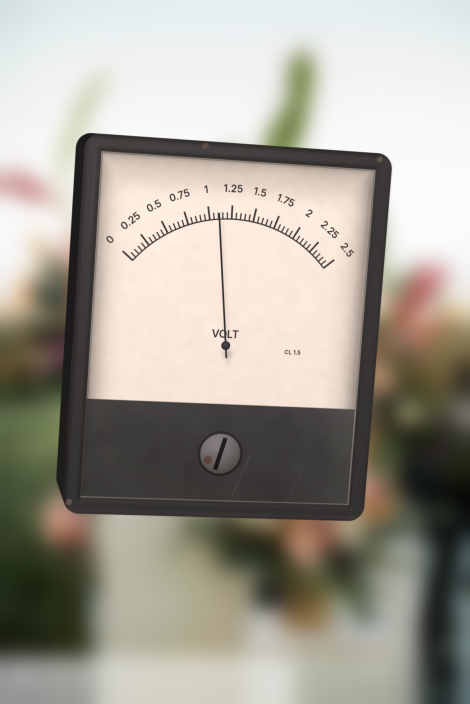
1.1 V
